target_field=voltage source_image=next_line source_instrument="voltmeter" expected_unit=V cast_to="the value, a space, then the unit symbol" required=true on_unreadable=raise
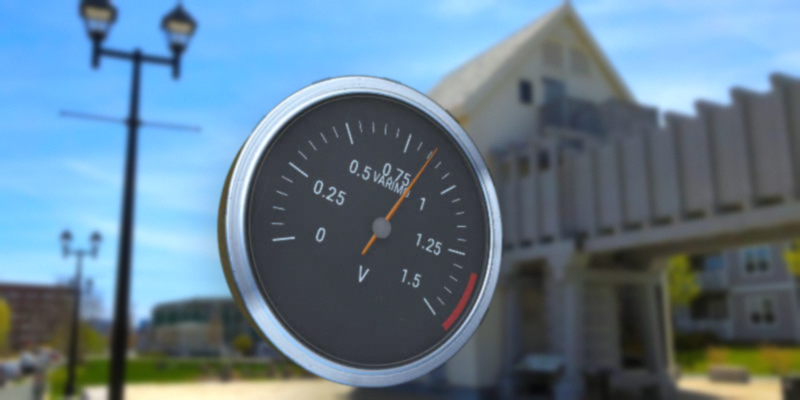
0.85 V
